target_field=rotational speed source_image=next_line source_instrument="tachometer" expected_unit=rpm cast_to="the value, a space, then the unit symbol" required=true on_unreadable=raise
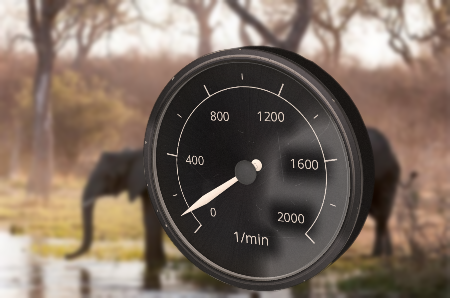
100 rpm
